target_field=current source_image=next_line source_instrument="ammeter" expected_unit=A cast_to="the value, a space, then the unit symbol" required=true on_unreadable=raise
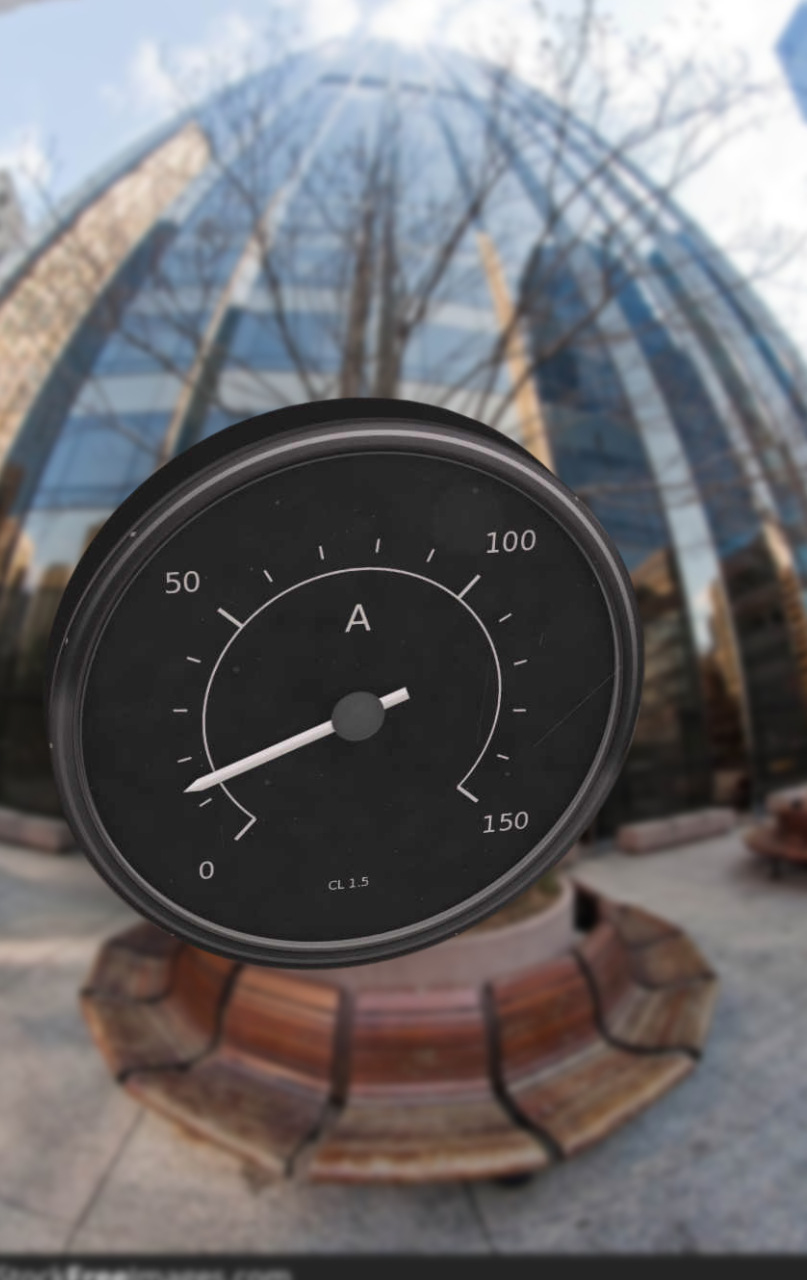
15 A
